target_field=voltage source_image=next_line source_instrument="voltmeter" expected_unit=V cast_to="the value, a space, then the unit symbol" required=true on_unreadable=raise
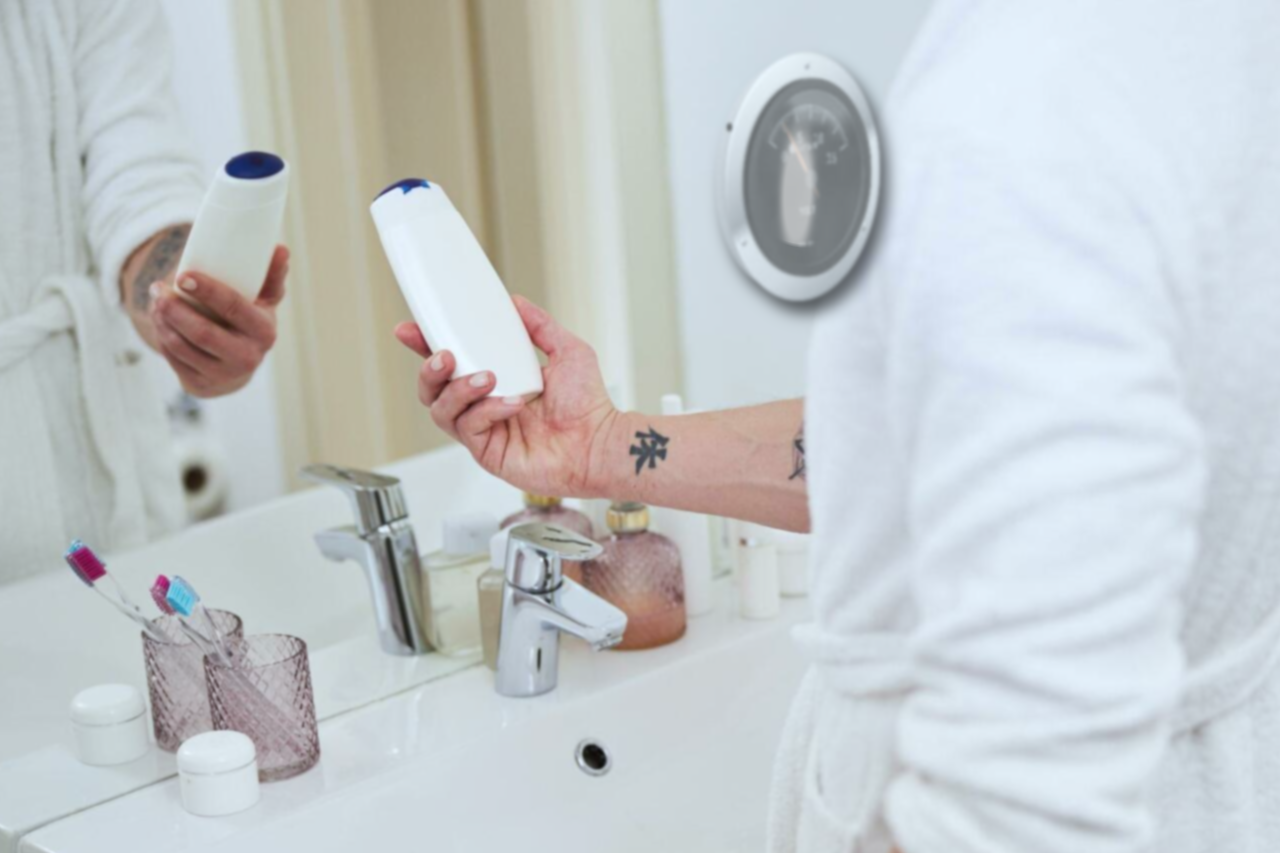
2.5 V
